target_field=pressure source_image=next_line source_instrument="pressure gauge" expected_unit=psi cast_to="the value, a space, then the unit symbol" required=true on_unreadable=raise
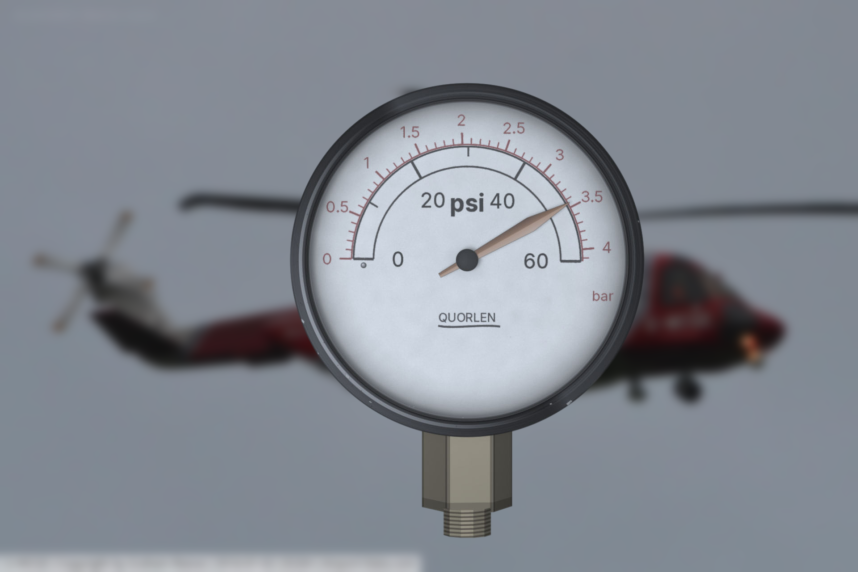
50 psi
